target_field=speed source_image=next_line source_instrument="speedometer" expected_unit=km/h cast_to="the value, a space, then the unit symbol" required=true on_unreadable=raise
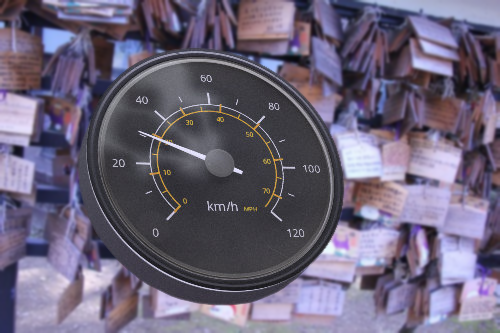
30 km/h
